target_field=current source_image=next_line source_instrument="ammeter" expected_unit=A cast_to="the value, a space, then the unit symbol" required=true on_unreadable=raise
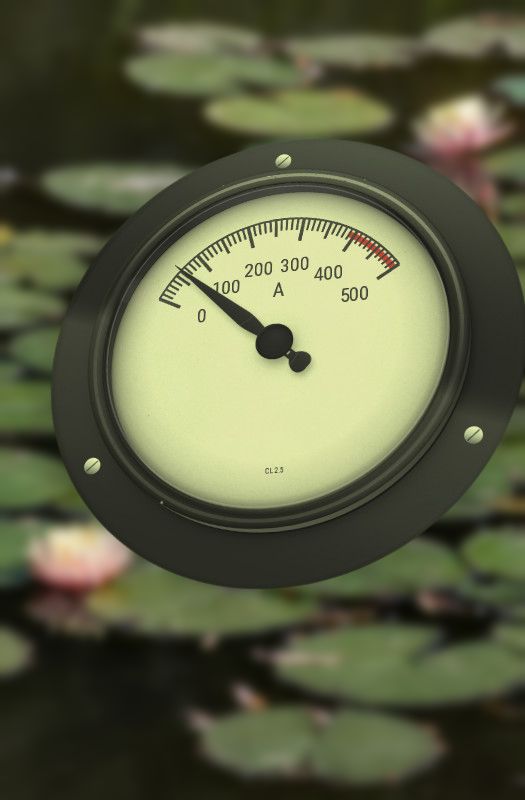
60 A
